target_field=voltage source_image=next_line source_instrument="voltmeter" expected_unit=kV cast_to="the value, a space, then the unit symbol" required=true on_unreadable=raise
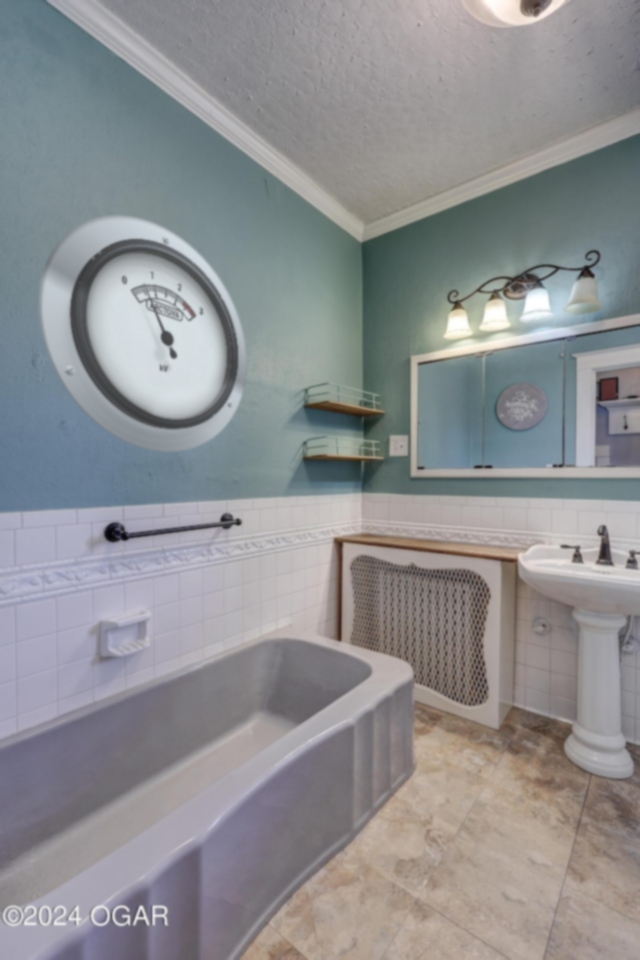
0.5 kV
